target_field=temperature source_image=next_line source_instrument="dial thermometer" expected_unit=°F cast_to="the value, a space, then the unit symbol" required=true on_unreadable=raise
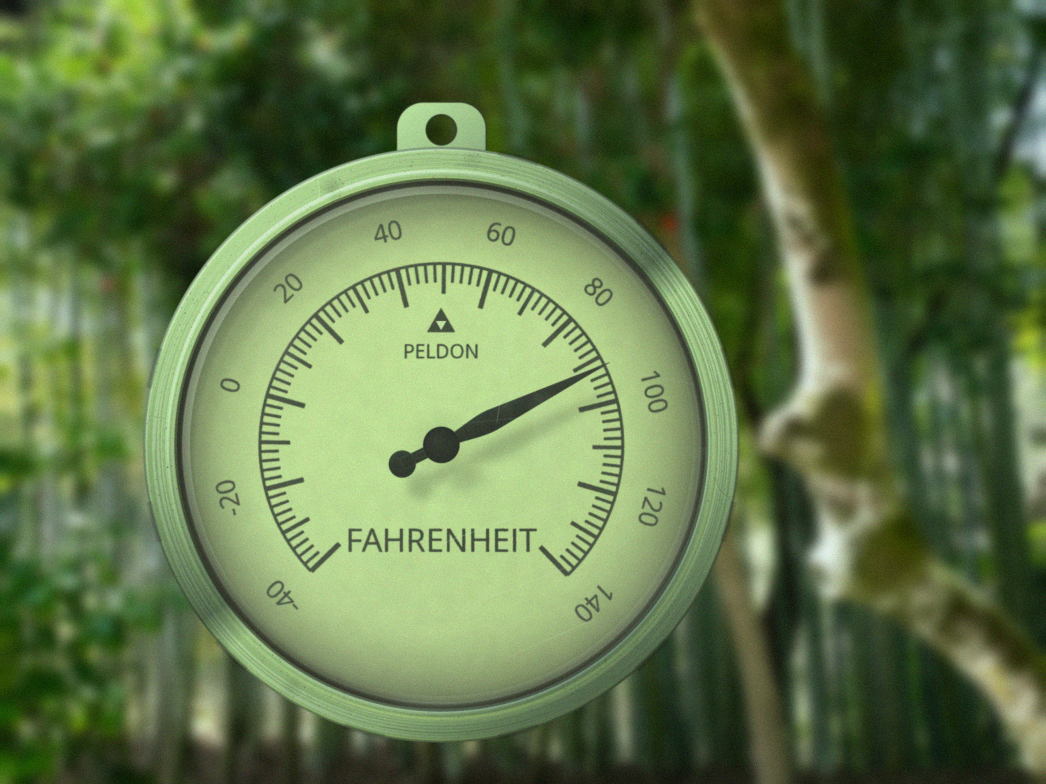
92 °F
